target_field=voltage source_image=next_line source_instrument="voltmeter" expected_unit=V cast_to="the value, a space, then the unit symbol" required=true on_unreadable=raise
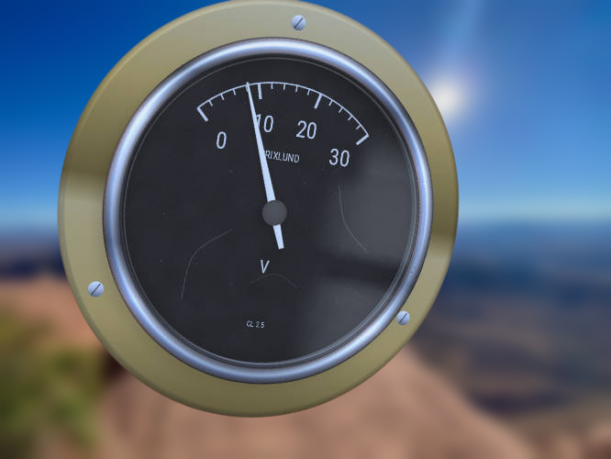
8 V
